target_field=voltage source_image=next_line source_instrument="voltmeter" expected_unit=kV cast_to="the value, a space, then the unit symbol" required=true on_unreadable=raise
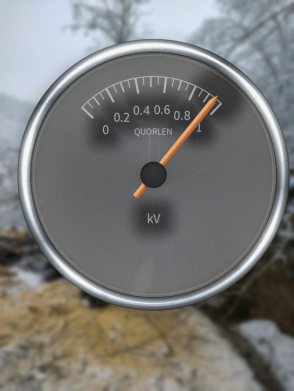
0.95 kV
